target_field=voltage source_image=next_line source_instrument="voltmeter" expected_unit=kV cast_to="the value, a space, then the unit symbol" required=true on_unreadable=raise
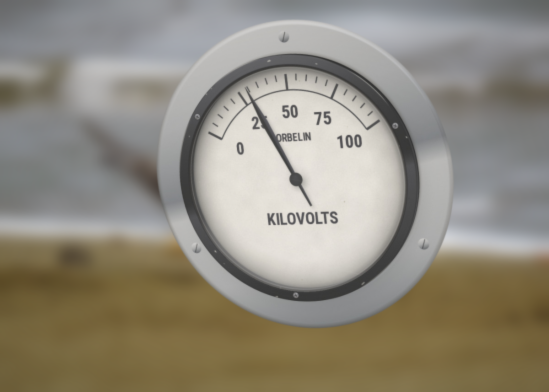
30 kV
